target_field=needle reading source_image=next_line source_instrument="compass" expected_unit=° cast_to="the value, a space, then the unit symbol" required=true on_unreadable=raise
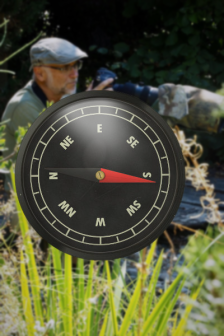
187.5 °
